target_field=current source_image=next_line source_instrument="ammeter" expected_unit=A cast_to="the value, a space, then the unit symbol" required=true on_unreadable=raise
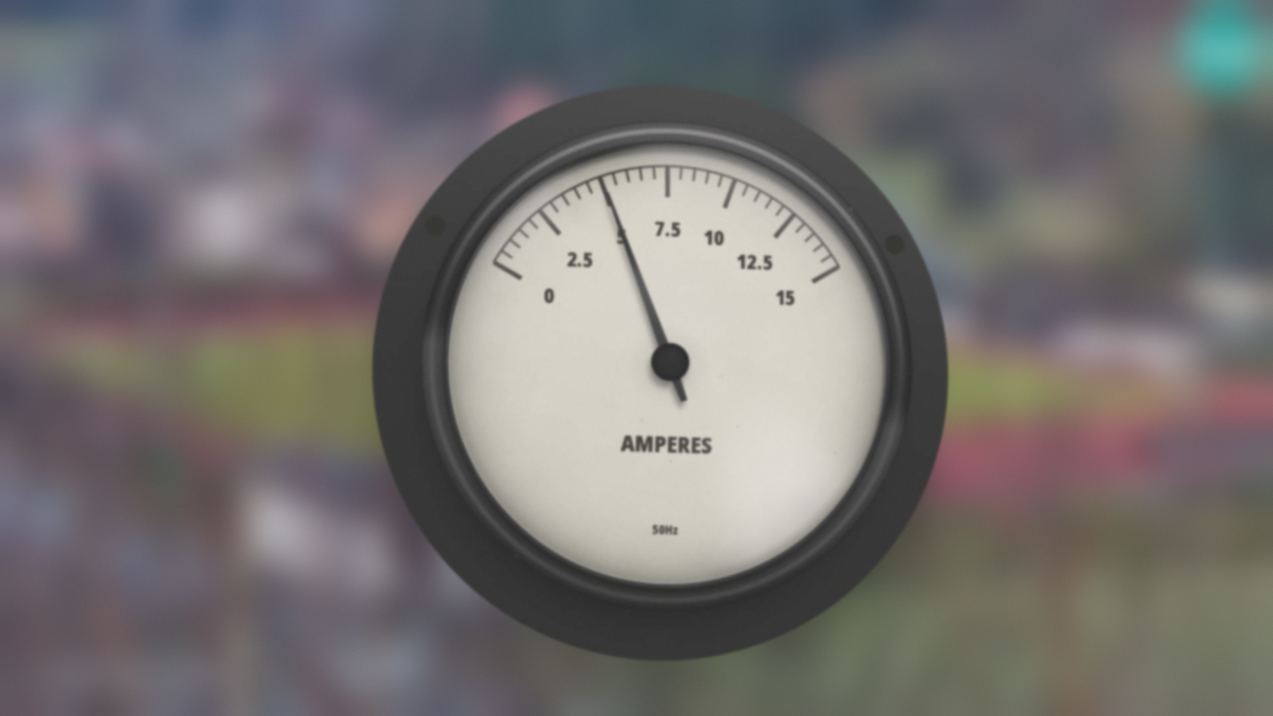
5 A
